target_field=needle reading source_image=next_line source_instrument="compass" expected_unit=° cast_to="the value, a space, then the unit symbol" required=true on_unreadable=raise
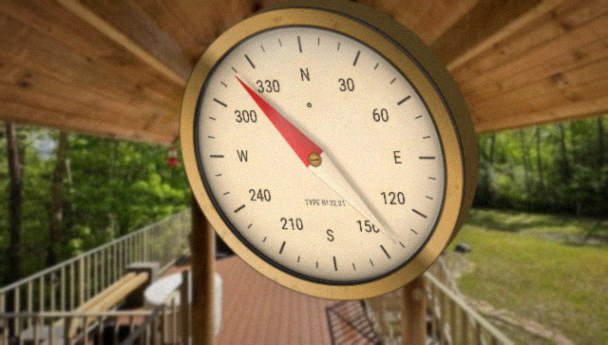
320 °
